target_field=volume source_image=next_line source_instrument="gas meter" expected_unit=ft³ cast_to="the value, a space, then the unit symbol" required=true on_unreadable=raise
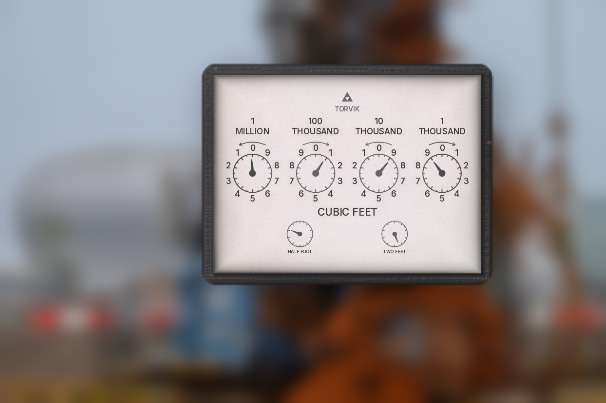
8900 ft³
